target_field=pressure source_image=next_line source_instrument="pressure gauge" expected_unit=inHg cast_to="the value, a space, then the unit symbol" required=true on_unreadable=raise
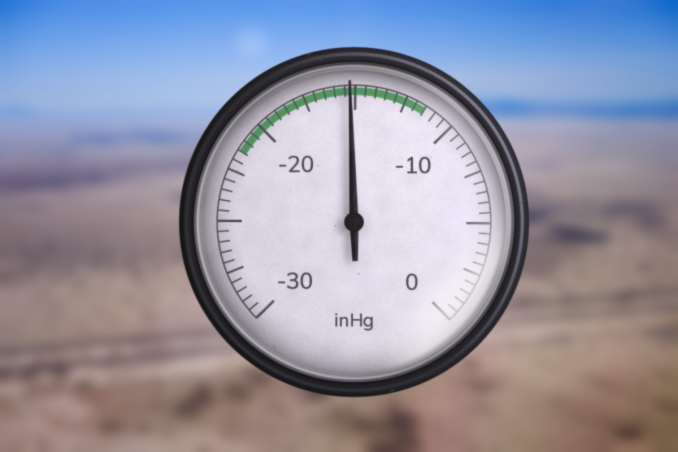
-15.25 inHg
